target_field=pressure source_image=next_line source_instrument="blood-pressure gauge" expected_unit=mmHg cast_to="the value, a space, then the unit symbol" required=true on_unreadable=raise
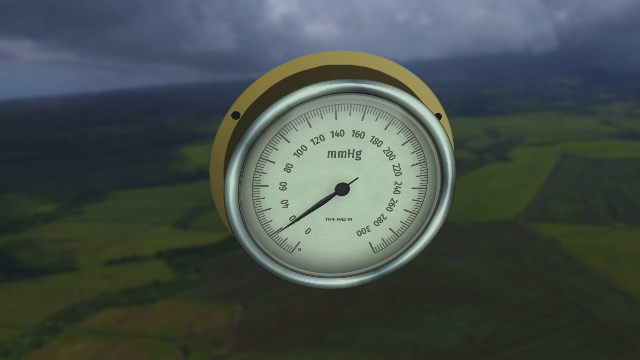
20 mmHg
